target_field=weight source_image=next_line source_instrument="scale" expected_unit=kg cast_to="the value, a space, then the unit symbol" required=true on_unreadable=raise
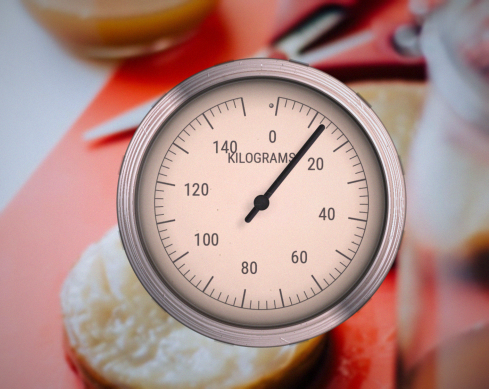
13 kg
